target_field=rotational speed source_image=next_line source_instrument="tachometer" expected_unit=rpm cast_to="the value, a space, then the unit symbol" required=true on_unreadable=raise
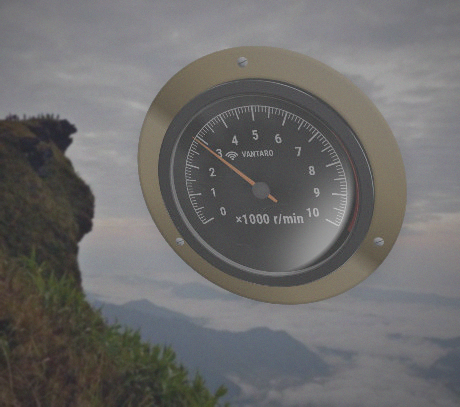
3000 rpm
